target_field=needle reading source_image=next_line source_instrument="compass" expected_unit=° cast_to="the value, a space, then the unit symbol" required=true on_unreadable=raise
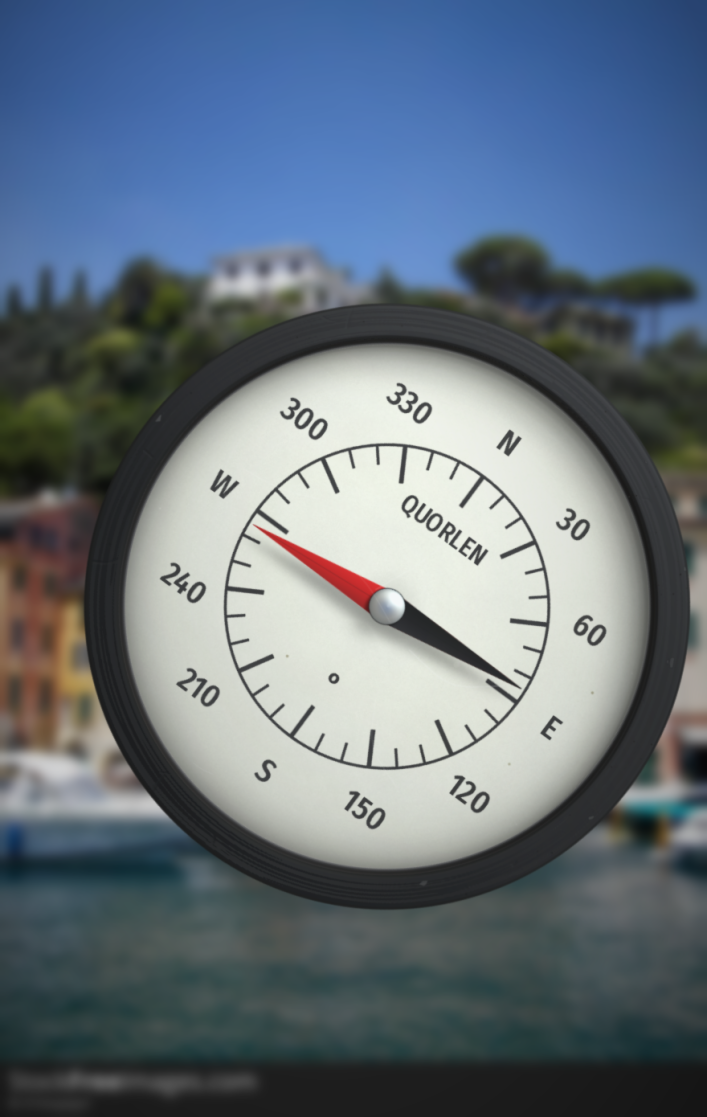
265 °
